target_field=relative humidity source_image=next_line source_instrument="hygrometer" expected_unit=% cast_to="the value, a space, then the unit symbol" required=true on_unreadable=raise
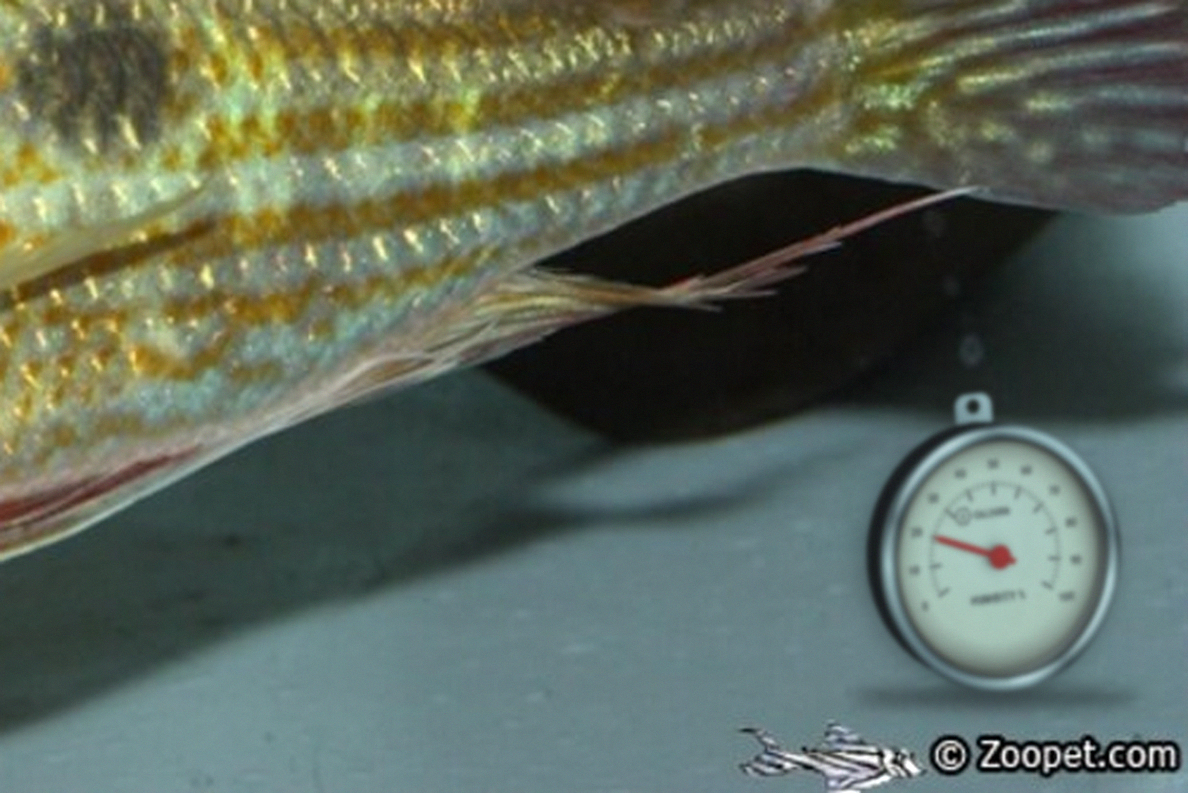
20 %
